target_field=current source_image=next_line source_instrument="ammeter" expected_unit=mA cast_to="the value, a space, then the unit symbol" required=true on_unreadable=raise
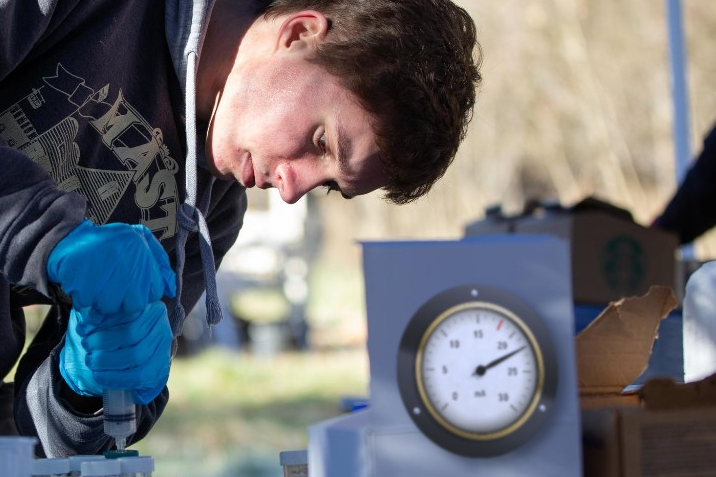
22 mA
